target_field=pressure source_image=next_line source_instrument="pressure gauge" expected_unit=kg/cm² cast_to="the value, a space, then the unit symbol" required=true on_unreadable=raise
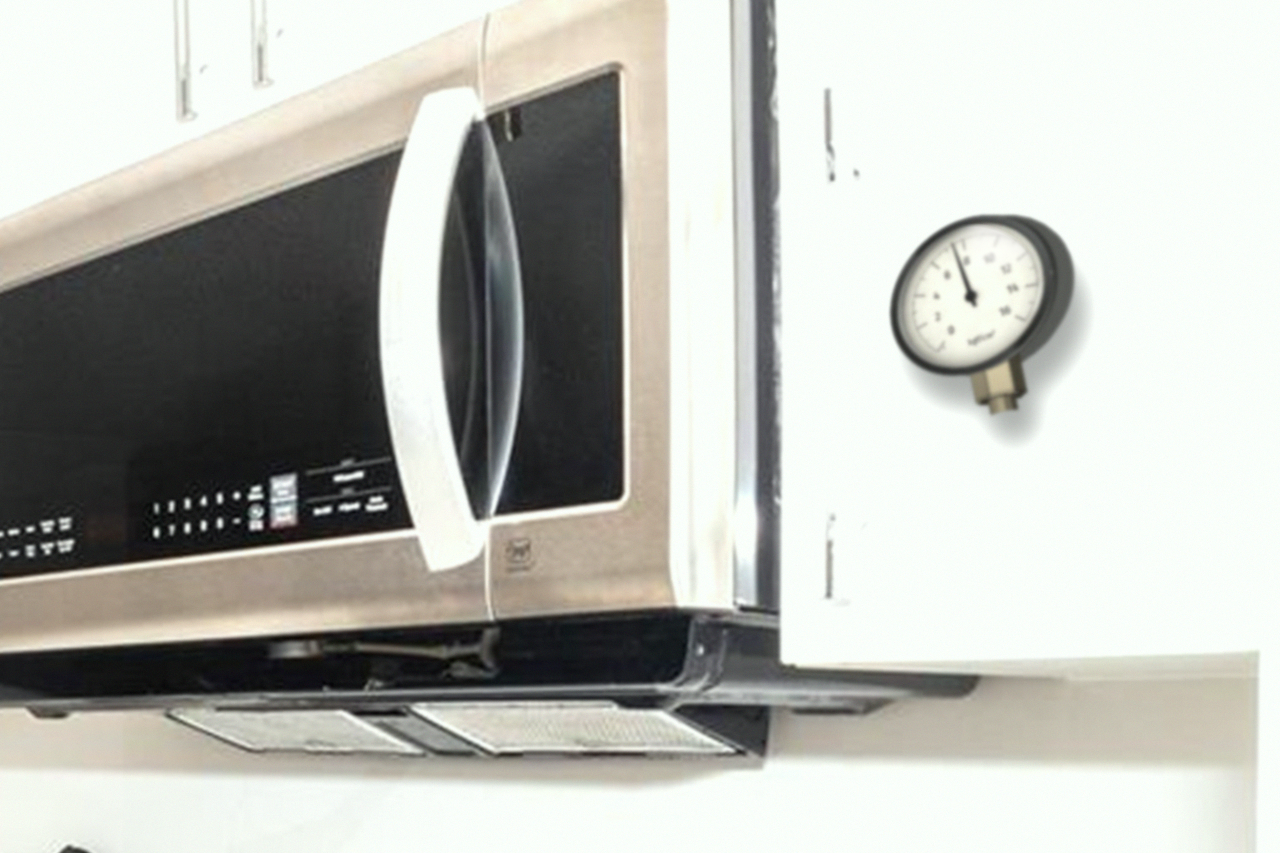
7.5 kg/cm²
